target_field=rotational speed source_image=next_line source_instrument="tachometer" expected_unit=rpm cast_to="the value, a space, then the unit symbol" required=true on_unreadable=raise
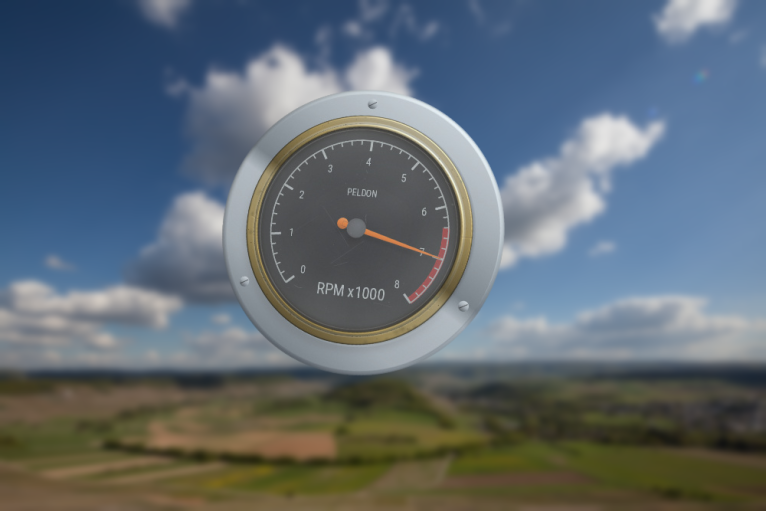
7000 rpm
